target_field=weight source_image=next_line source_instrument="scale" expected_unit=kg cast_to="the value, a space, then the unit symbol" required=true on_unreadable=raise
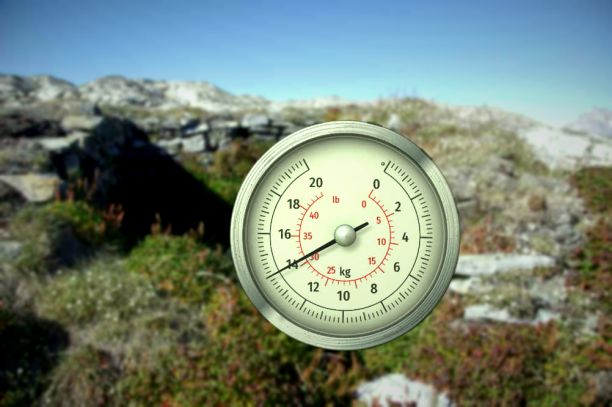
14 kg
